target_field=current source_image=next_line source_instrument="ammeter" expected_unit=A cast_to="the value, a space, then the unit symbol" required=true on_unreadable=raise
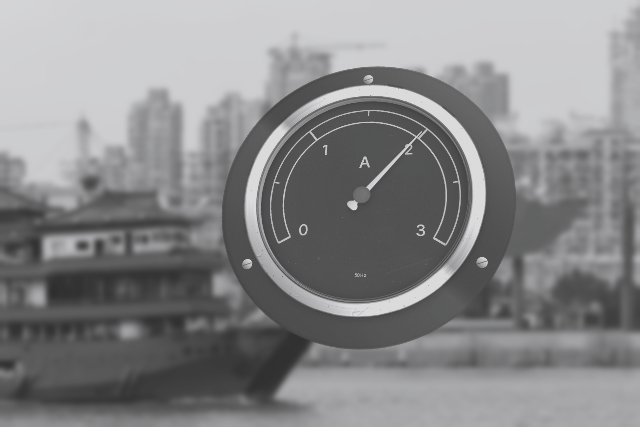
2 A
